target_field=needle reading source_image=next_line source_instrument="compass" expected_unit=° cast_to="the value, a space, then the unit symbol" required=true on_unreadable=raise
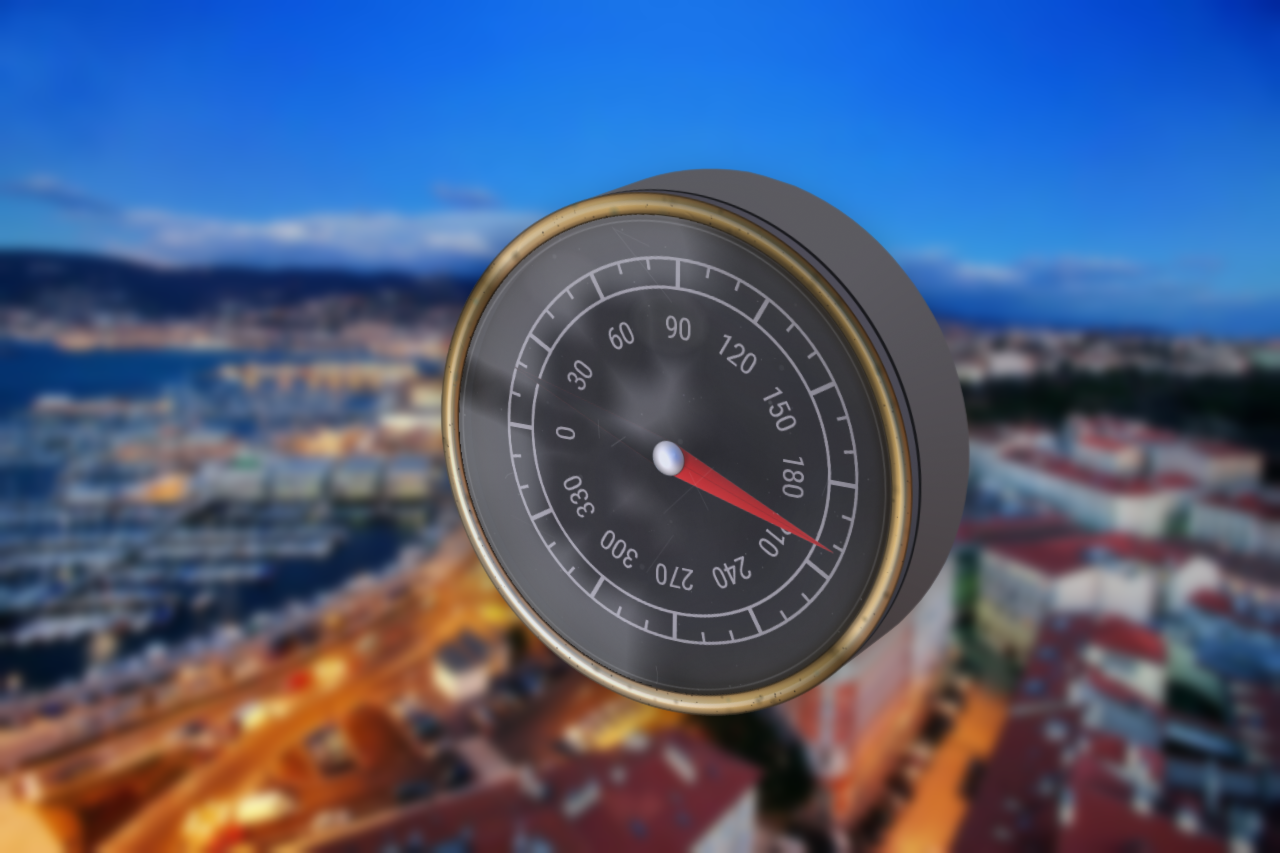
200 °
